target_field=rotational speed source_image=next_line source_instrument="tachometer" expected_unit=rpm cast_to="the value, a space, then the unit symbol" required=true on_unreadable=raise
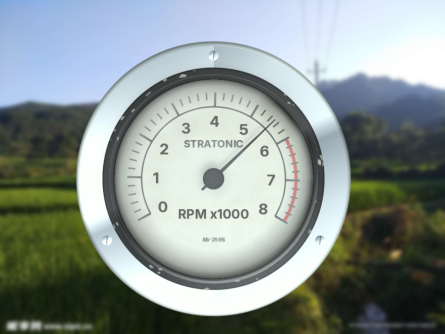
5500 rpm
